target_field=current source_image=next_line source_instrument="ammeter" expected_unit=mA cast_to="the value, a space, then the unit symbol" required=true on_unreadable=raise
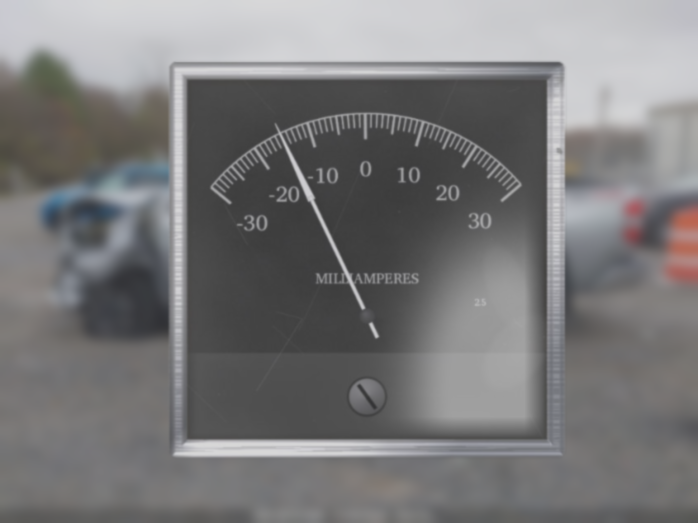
-15 mA
